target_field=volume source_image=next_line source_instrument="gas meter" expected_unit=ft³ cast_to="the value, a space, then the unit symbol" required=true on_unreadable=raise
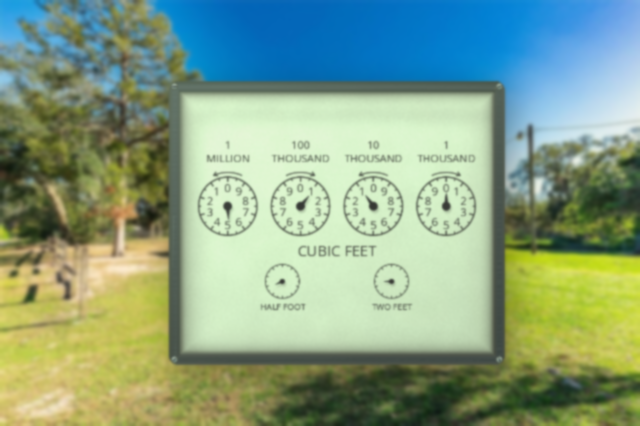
511000 ft³
